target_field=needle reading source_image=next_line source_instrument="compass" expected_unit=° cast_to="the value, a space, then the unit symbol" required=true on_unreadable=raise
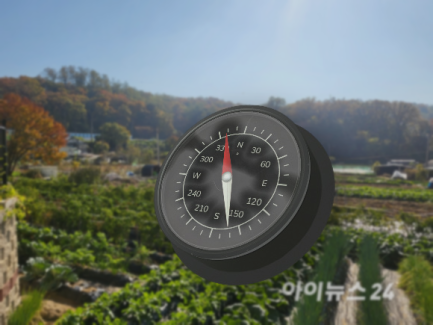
340 °
